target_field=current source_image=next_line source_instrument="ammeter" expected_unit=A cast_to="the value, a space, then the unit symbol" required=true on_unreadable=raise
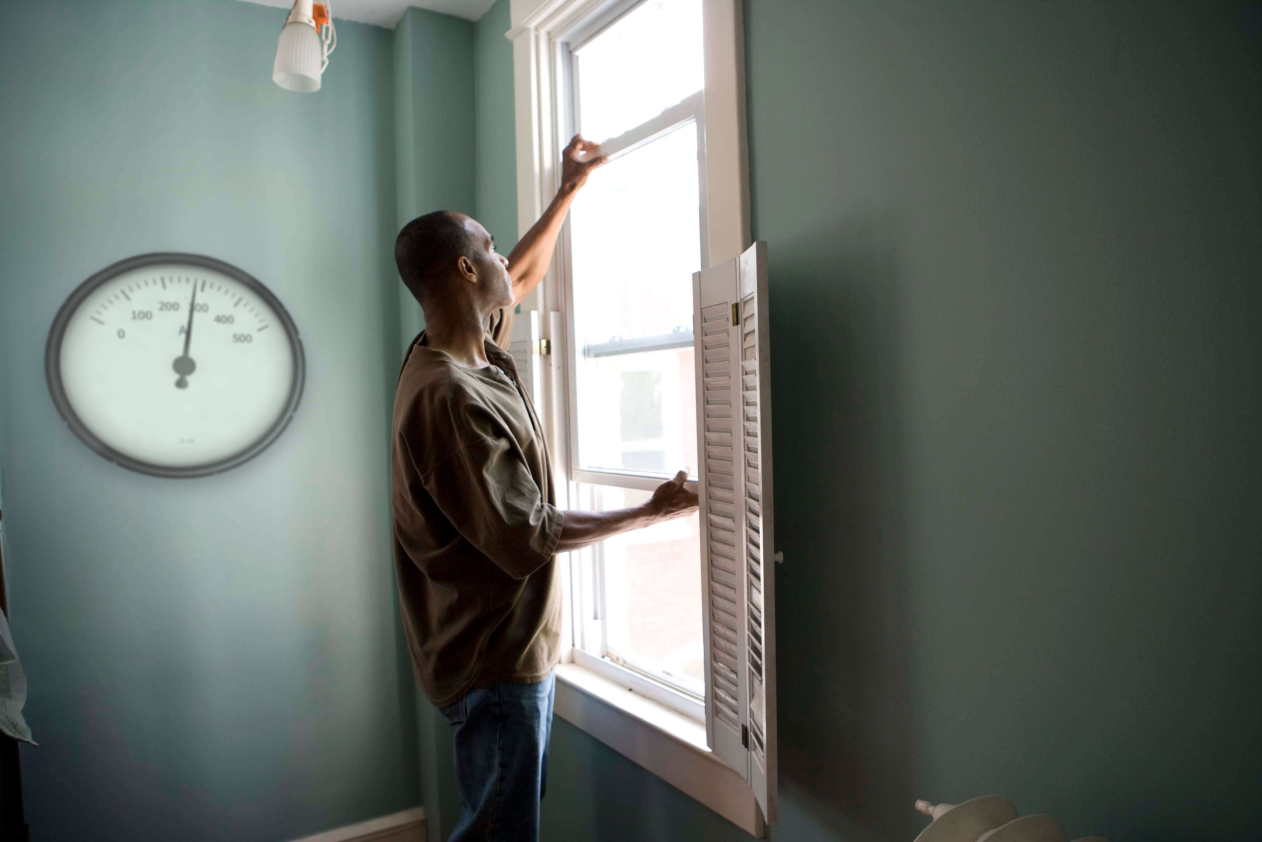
280 A
